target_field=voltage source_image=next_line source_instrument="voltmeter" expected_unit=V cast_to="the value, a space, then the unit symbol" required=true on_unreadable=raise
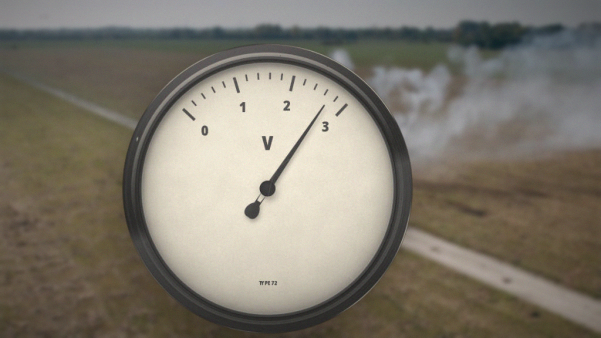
2.7 V
